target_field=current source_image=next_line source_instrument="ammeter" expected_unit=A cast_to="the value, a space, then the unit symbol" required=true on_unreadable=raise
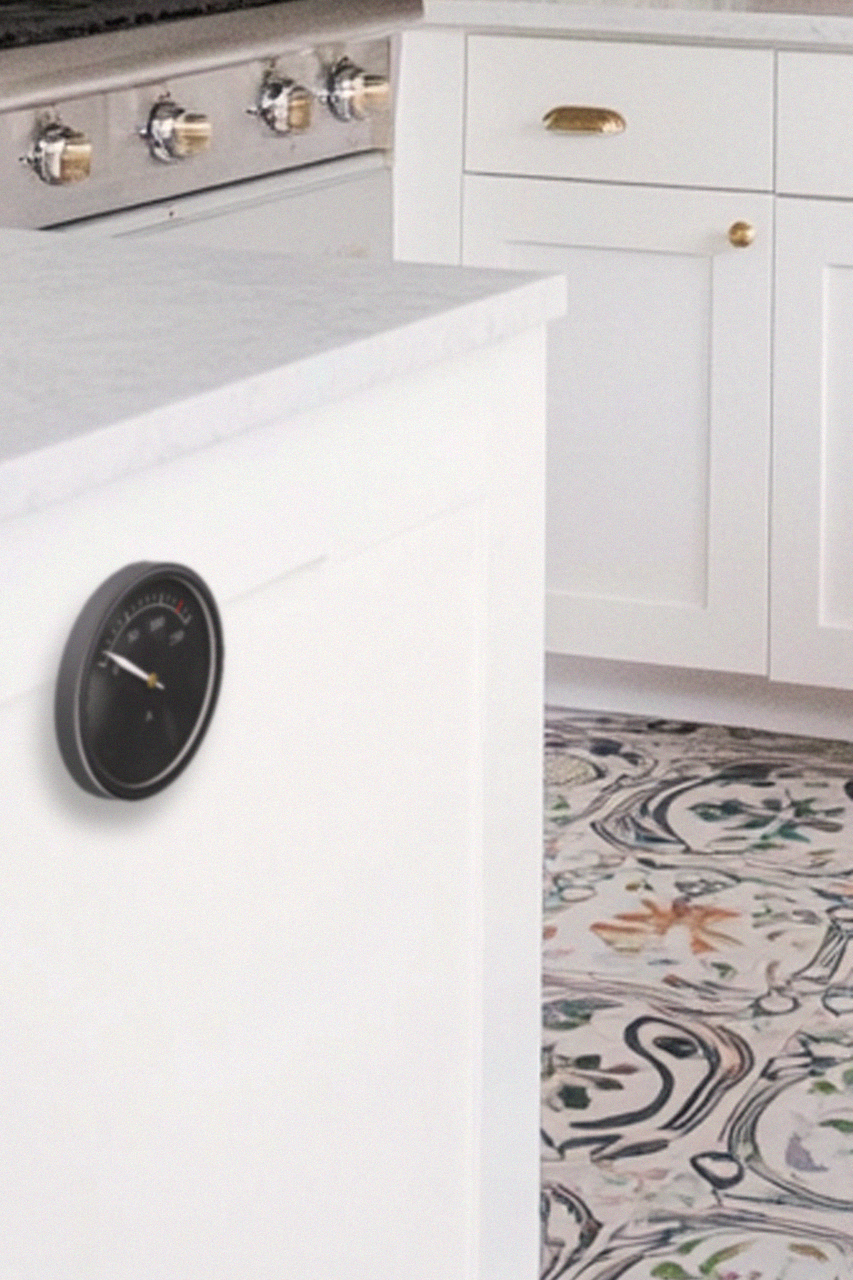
10 A
